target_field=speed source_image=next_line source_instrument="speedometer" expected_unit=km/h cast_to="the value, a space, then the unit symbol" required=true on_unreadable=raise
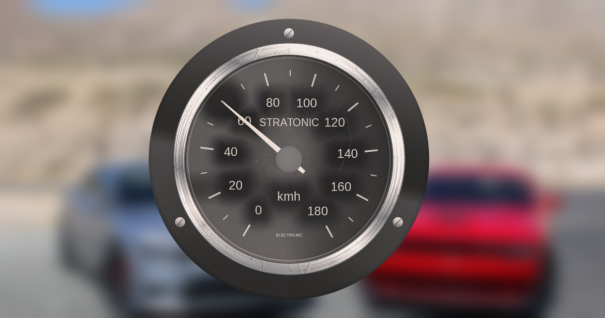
60 km/h
